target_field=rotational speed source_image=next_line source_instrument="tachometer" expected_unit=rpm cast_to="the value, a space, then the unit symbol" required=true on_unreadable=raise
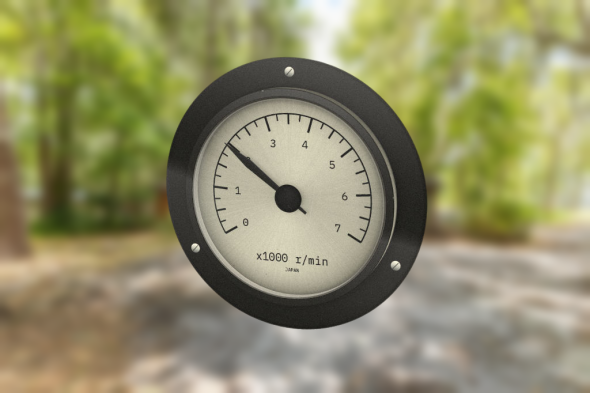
2000 rpm
